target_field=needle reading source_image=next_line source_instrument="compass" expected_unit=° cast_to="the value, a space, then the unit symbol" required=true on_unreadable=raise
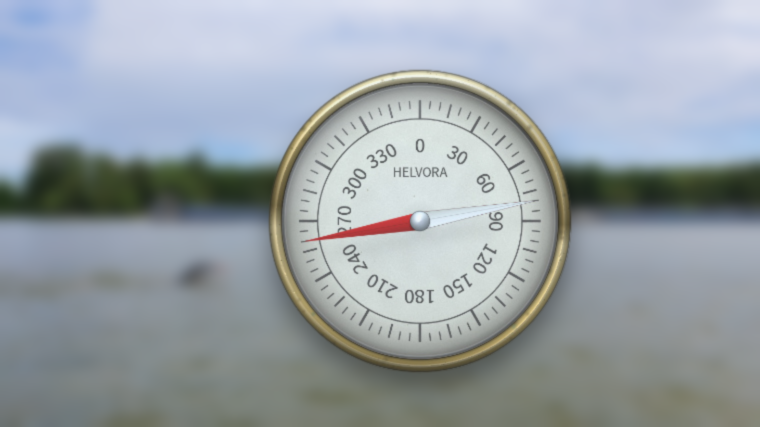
260 °
